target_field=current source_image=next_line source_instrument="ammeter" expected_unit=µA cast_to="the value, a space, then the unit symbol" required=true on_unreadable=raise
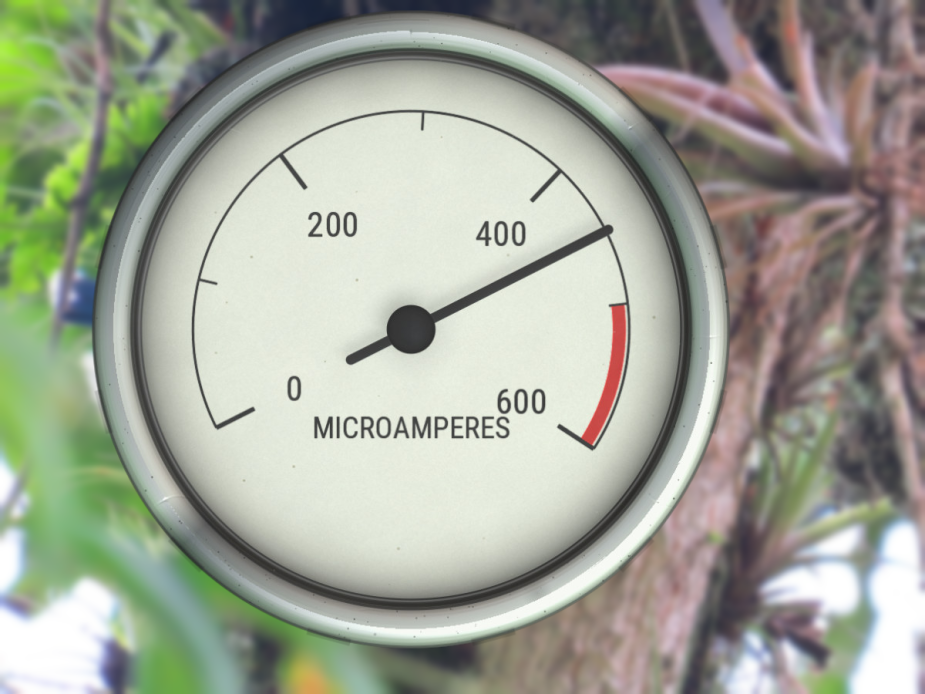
450 µA
